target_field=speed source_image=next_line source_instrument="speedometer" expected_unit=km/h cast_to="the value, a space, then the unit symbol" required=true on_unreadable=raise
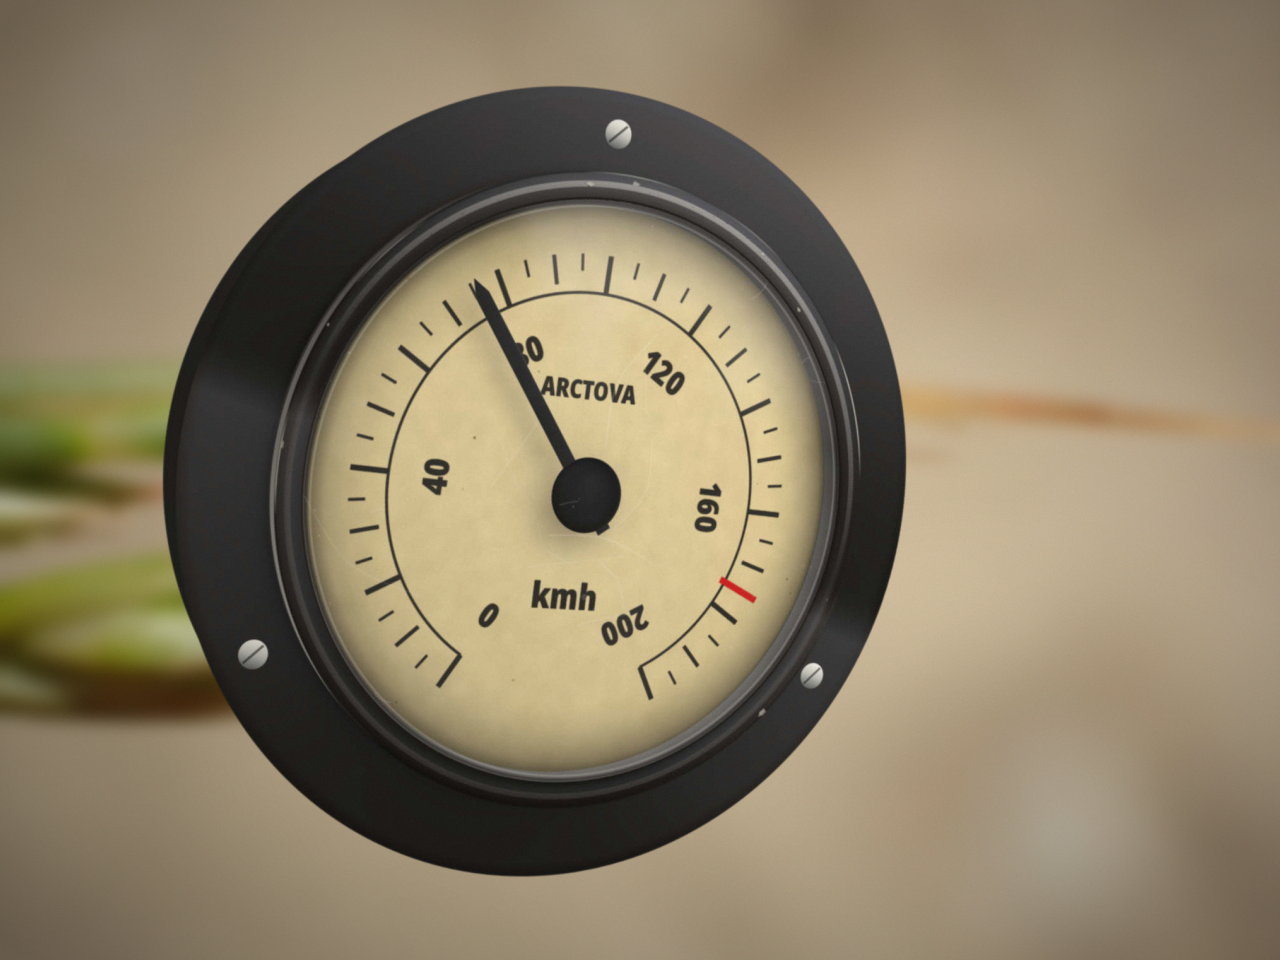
75 km/h
